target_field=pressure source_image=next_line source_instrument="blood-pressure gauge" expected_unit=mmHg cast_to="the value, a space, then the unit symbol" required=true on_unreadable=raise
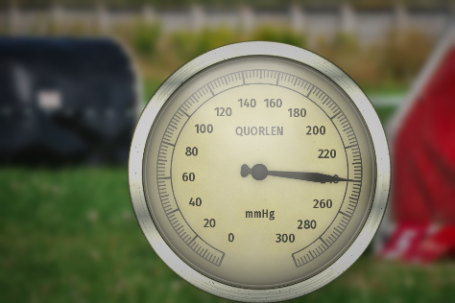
240 mmHg
